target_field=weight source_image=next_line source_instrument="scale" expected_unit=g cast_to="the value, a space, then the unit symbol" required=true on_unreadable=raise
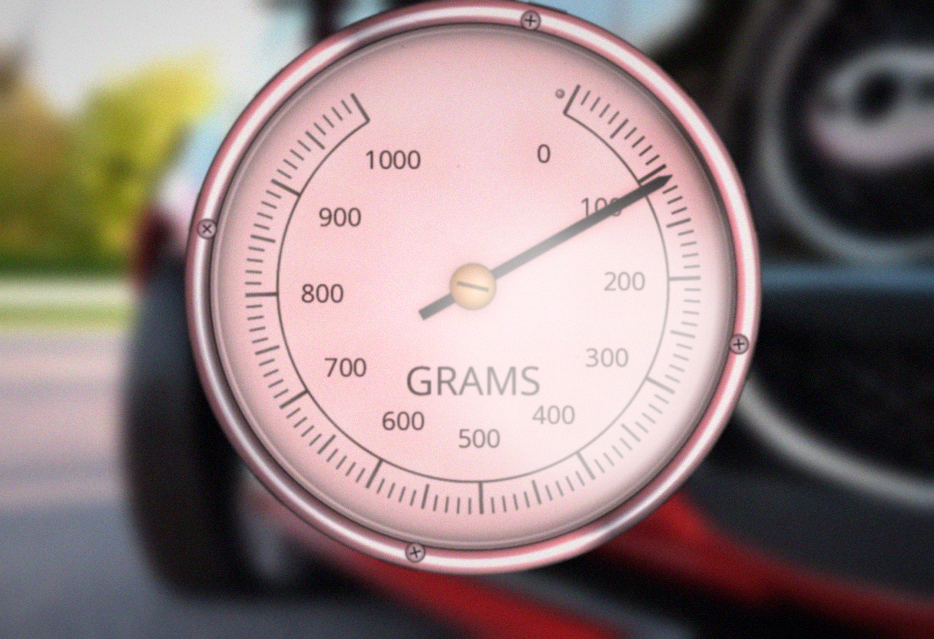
110 g
